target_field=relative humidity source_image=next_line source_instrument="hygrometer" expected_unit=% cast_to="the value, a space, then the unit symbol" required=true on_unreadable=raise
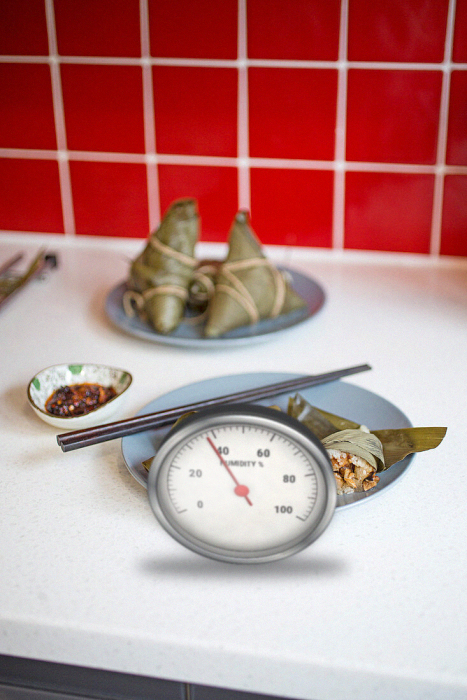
38 %
